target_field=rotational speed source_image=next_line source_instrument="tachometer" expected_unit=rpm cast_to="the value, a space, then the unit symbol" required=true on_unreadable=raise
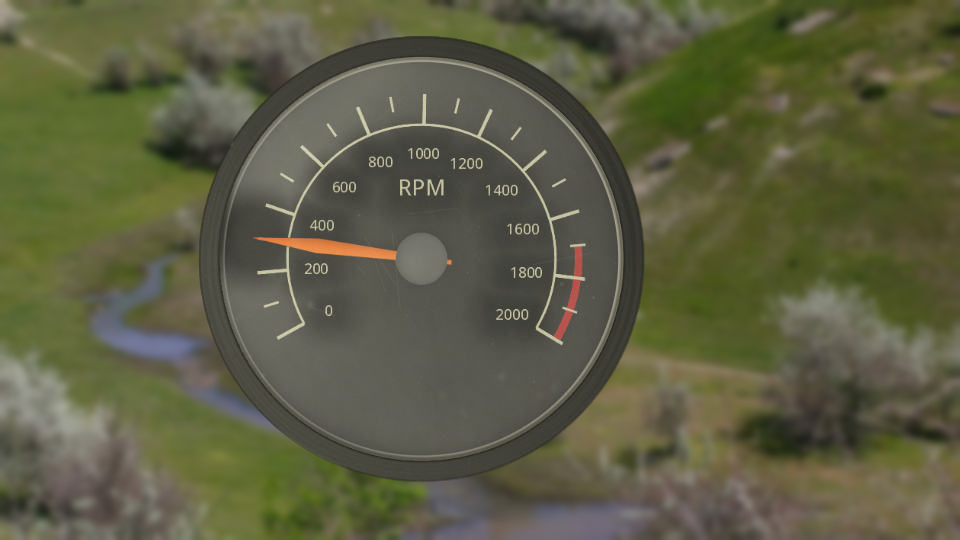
300 rpm
